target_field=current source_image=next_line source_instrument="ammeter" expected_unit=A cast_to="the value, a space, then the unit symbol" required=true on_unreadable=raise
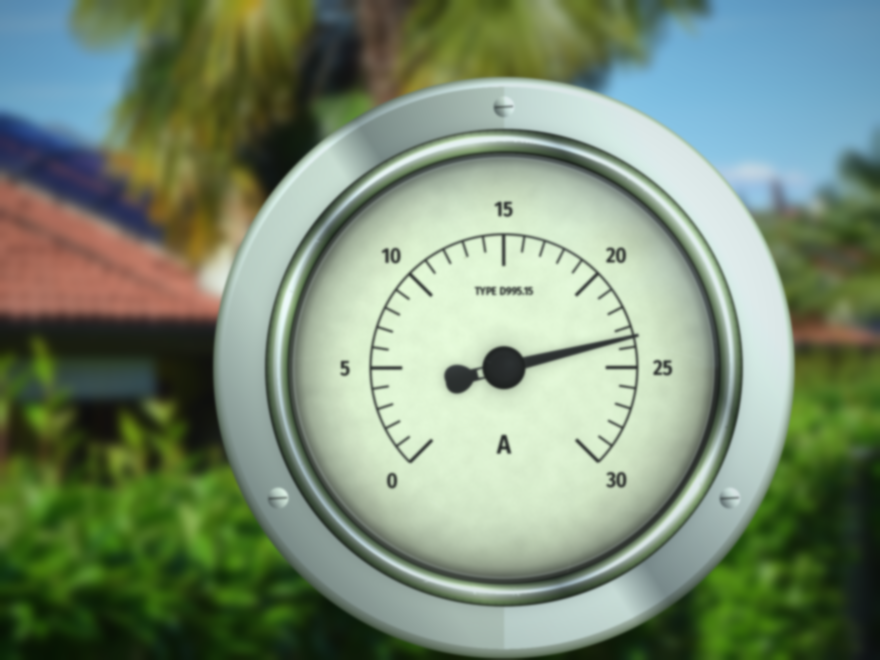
23.5 A
